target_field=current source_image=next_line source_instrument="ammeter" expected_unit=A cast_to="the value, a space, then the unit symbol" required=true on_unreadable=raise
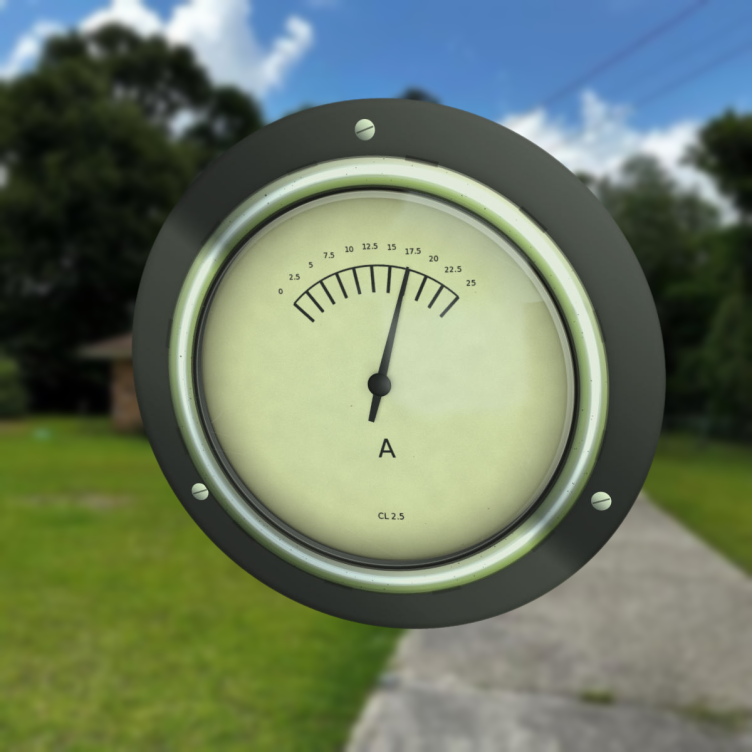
17.5 A
